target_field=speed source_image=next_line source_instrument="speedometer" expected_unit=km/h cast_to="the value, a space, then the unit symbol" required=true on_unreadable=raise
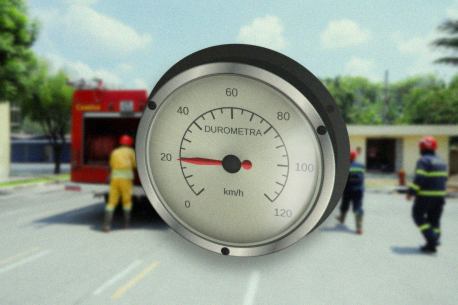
20 km/h
